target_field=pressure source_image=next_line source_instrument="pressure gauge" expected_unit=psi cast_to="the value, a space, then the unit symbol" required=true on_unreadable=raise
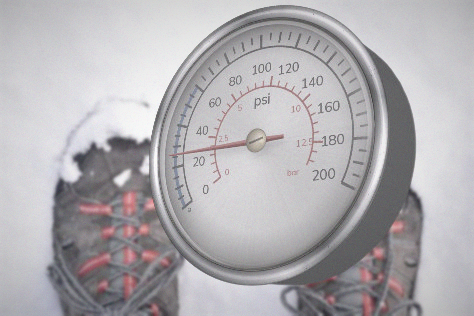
25 psi
